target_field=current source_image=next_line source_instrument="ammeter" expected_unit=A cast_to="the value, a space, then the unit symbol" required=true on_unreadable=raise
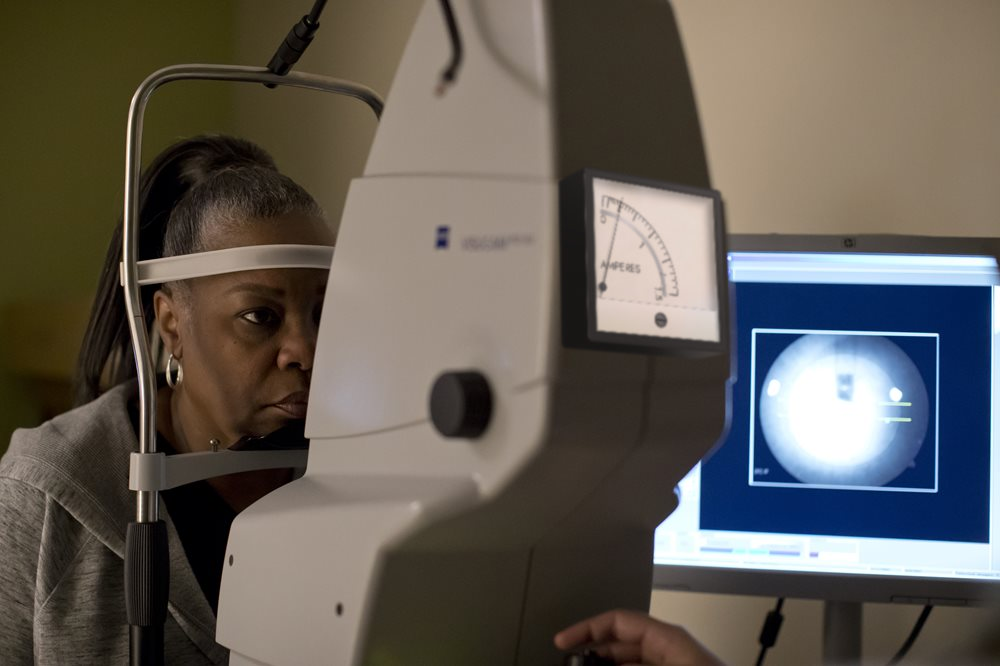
0.5 A
